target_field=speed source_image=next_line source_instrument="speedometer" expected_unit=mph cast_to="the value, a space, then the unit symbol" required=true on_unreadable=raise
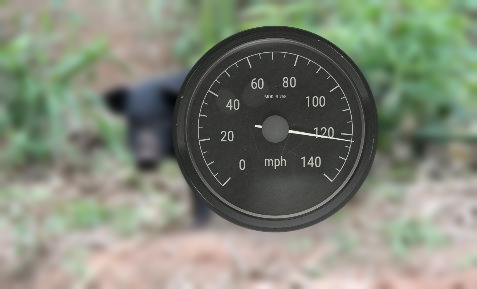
122.5 mph
